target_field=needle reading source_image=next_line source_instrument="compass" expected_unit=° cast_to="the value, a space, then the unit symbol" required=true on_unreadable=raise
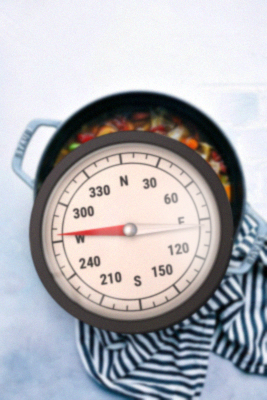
275 °
